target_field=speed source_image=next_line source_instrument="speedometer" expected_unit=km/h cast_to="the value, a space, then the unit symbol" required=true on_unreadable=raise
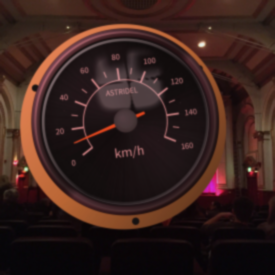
10 km/h
